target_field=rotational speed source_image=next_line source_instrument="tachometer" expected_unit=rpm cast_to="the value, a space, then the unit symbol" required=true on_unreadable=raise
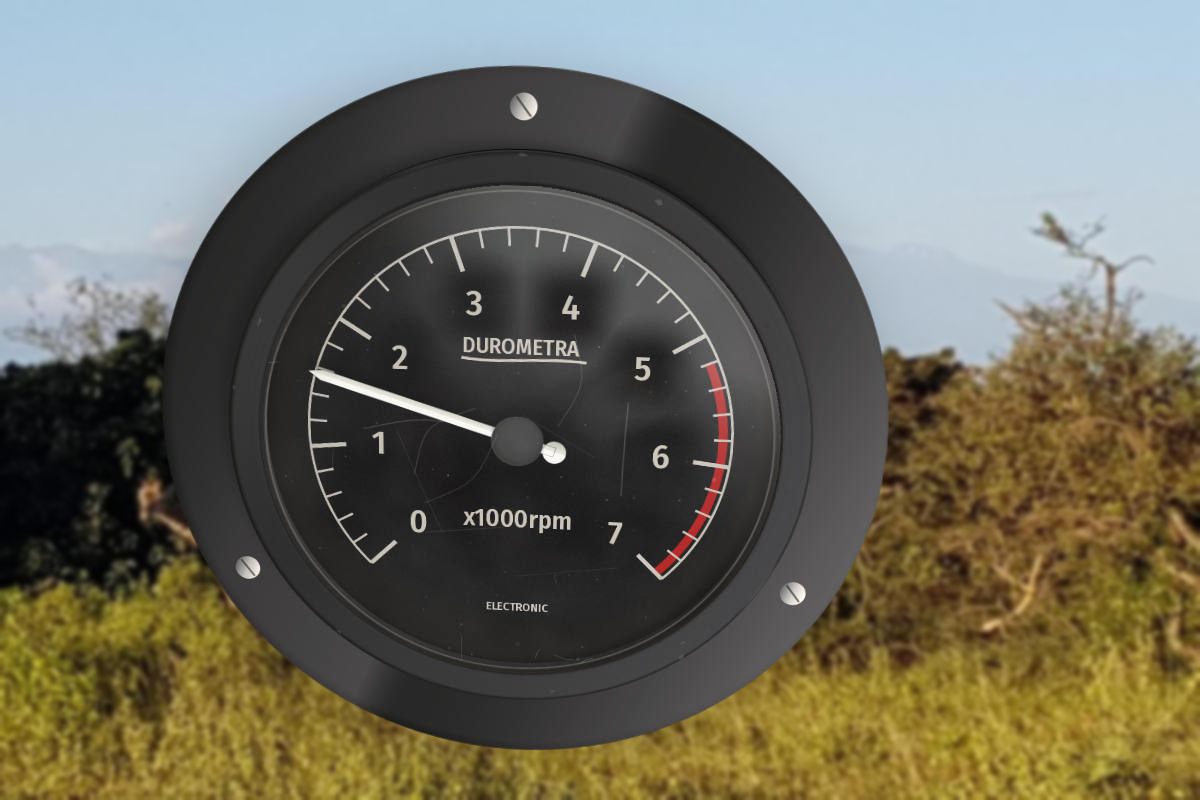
1600 rpm
